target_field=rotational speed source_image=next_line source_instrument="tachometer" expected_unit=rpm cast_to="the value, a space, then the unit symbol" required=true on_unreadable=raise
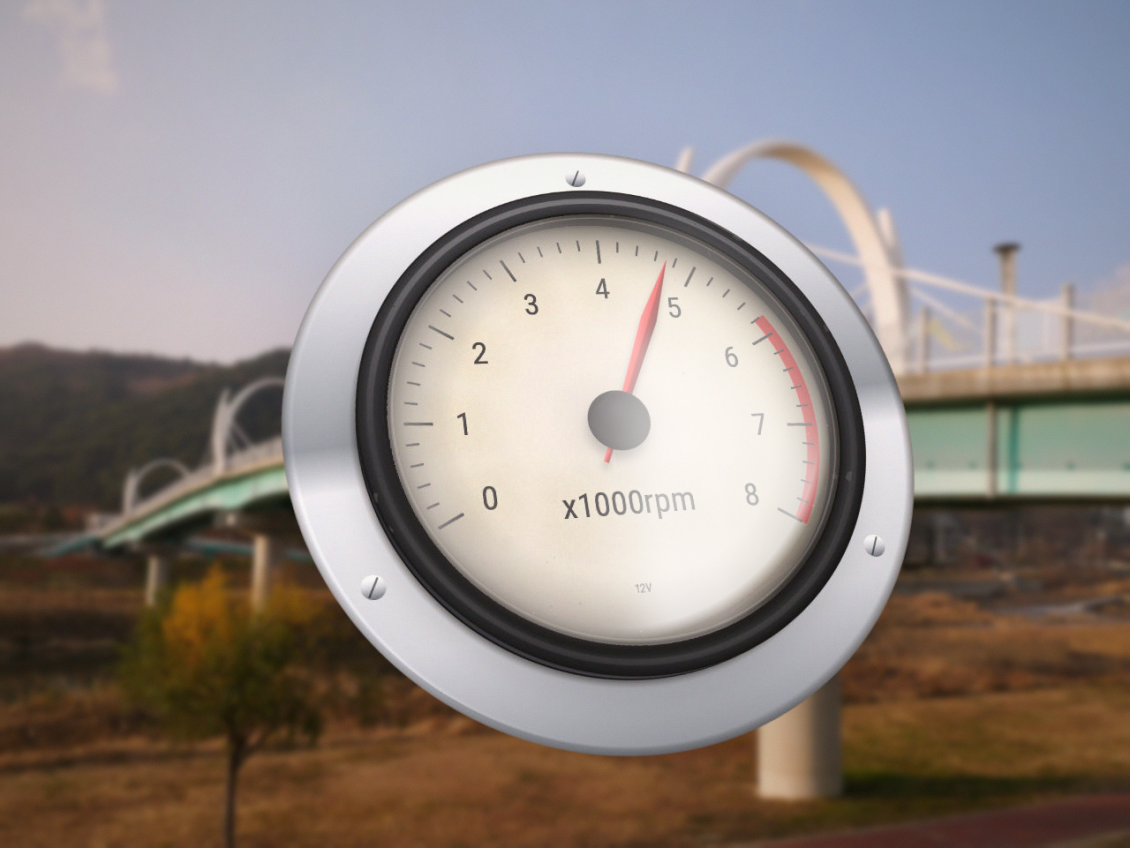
4700 rpm
